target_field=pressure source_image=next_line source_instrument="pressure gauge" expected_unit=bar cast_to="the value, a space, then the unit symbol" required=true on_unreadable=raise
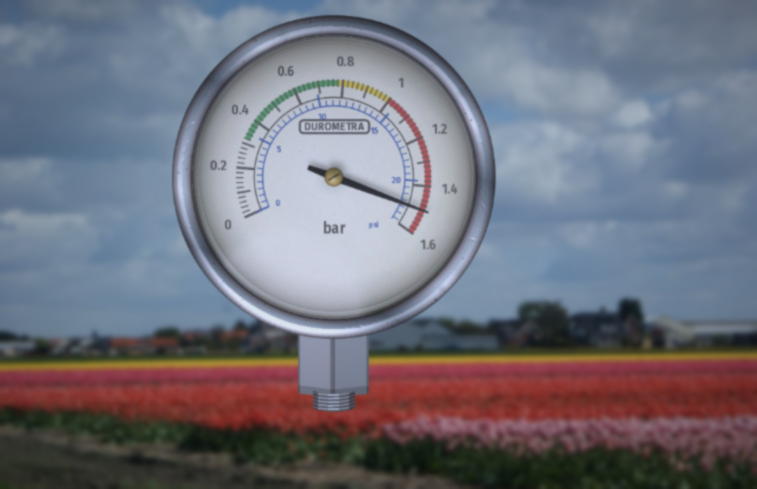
1.5 bar
